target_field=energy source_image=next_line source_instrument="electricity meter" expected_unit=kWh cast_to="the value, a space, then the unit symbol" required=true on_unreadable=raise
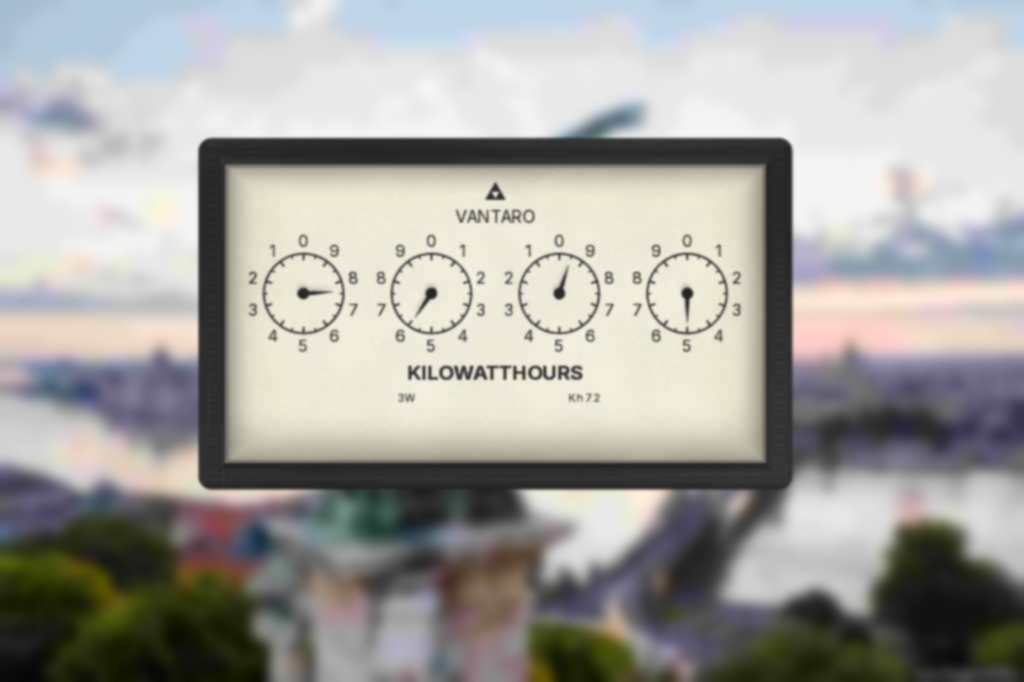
7595 kWh
